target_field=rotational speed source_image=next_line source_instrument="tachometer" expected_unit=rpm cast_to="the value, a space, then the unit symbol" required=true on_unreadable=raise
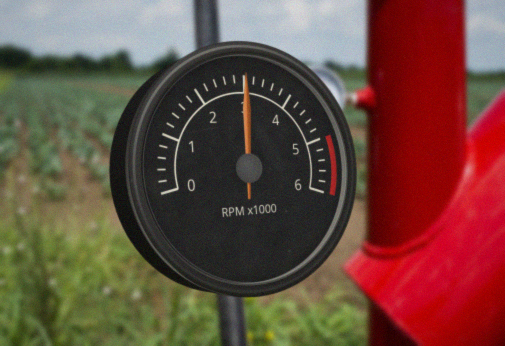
3000 rpm
